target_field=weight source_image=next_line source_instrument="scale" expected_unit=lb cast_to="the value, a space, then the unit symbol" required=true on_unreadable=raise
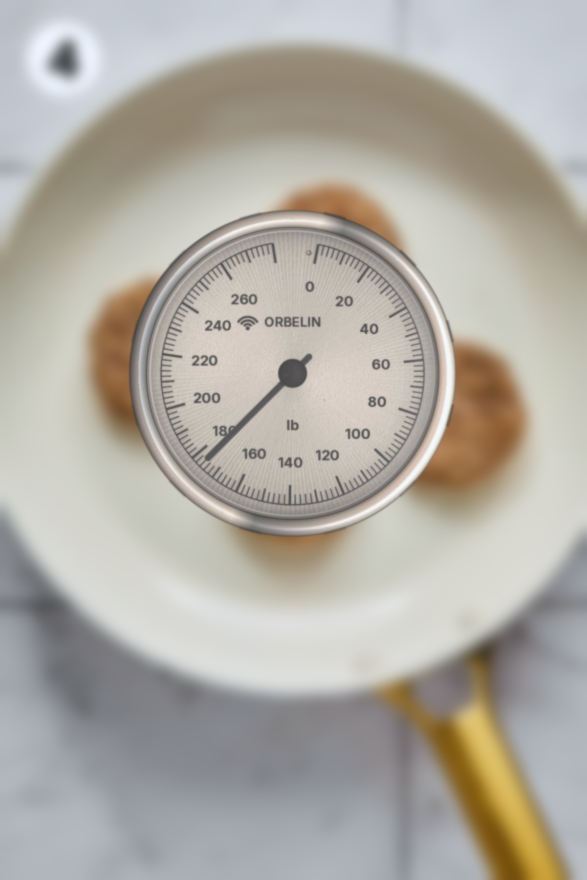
176 lb
